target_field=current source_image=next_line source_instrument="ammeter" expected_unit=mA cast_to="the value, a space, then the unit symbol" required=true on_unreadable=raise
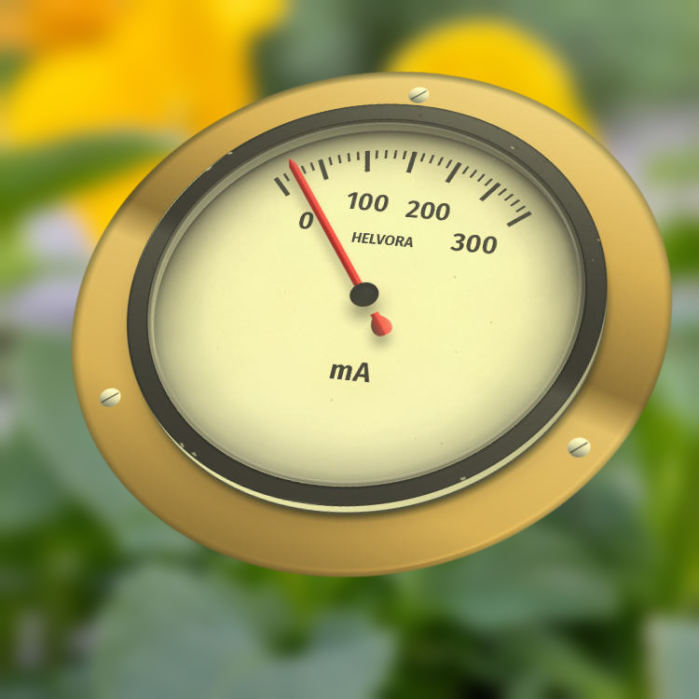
20 mA
